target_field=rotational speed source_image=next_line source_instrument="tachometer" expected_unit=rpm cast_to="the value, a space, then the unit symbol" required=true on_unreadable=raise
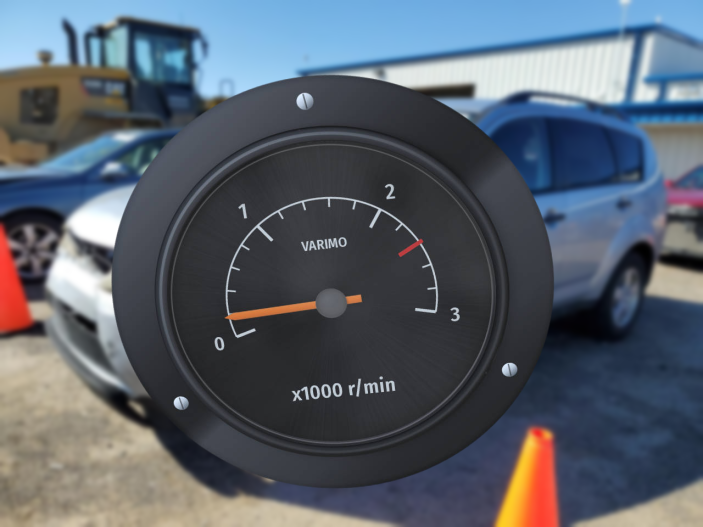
200 rpm
